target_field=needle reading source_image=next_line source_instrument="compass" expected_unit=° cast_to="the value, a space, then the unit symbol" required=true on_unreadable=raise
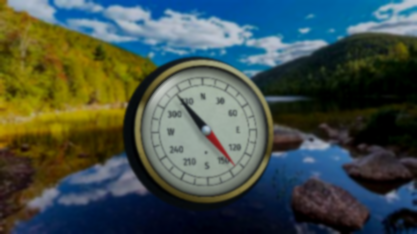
142.5 °
